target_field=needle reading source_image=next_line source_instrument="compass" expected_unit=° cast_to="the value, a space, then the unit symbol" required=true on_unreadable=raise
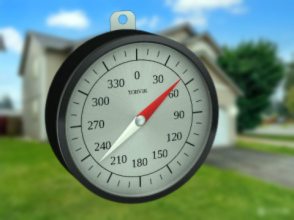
50 °
